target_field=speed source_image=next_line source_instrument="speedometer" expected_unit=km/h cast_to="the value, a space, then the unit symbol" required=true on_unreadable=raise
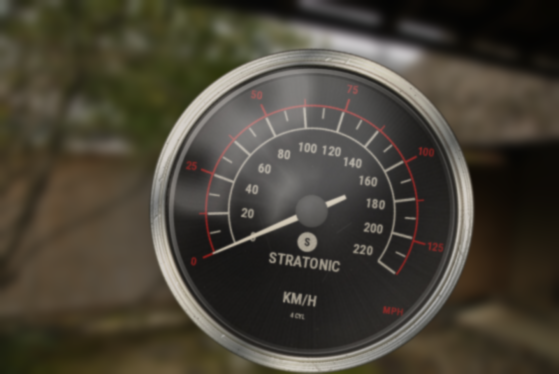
0 km/h
